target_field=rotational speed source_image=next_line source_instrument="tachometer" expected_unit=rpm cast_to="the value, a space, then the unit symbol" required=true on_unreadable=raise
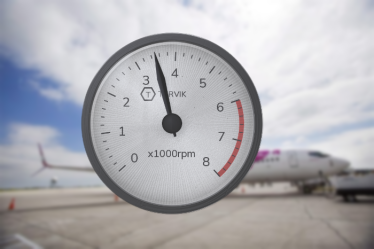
3500 rpm
